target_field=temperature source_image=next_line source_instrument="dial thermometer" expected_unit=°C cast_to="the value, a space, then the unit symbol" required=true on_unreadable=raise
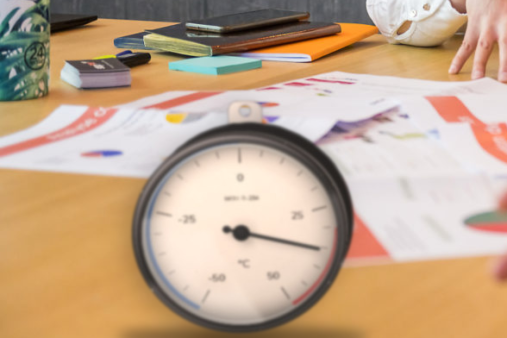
35 °C
